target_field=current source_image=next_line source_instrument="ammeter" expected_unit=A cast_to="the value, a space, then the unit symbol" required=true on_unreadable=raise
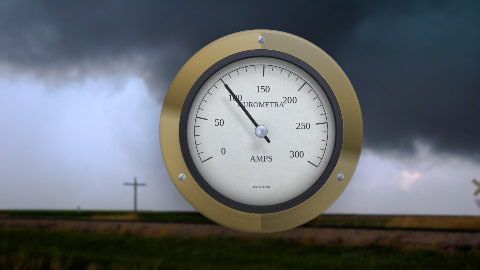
100 A
